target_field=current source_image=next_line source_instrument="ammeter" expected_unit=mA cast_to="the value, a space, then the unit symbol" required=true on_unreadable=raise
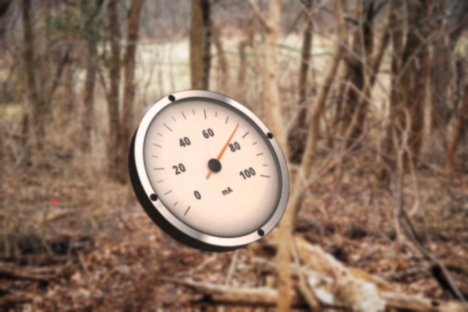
75 mA
